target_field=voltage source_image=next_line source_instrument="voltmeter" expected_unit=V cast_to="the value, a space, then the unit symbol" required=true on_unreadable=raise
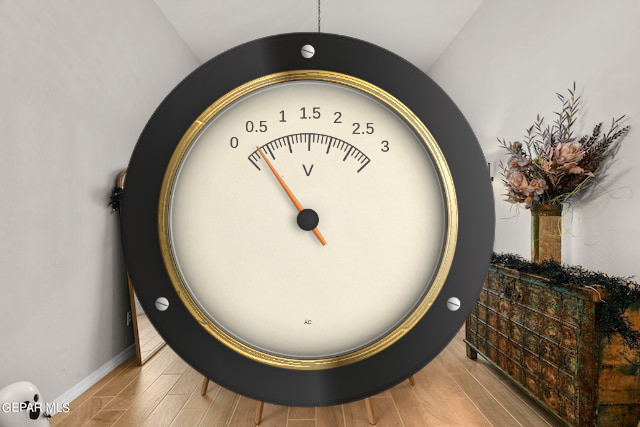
0.3 V
